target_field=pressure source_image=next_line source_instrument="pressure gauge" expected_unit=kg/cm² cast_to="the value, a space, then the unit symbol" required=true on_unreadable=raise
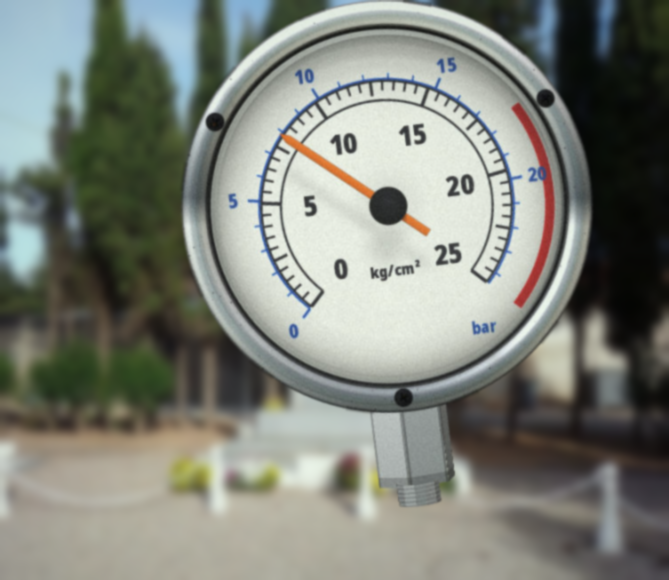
8 kg/cm²
